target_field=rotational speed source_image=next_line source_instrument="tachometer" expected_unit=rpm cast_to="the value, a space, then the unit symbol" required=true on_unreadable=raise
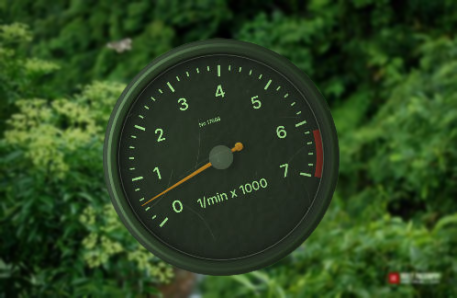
500 rpm
